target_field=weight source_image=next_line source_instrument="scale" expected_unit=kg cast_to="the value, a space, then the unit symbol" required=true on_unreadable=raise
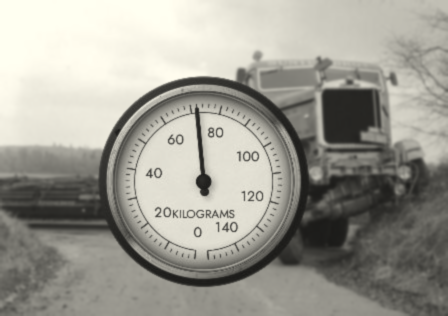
72 kg
